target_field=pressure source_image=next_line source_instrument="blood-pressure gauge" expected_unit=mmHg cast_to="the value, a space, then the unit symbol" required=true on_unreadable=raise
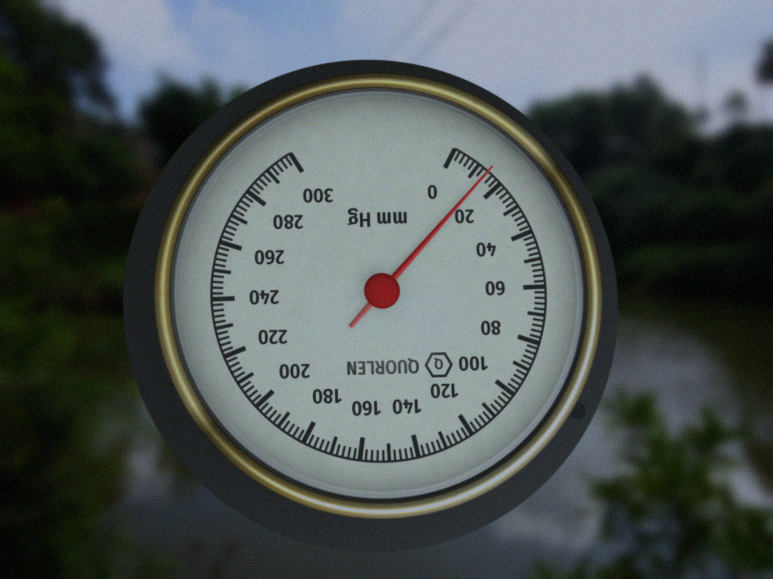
14 mmHg
